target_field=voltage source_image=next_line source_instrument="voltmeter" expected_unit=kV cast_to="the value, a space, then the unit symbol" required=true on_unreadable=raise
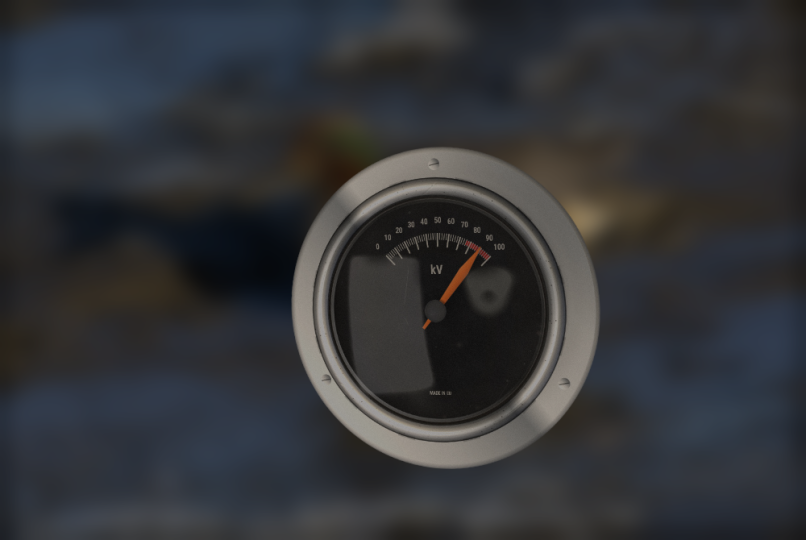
90 kV
